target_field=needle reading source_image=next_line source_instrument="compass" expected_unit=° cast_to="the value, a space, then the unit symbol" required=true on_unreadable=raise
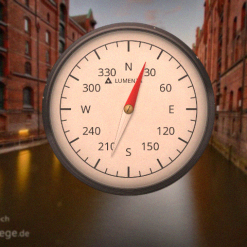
20 °
